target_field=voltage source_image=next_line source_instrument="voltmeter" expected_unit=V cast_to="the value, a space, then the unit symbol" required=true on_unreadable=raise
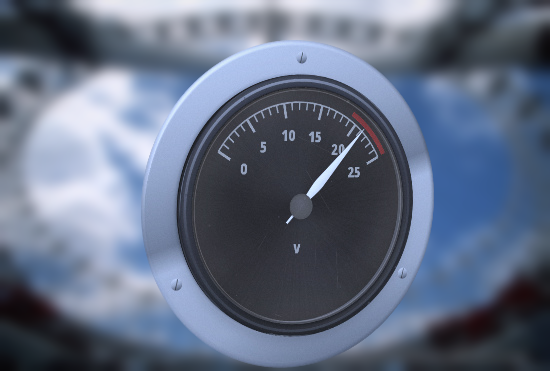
21 V
